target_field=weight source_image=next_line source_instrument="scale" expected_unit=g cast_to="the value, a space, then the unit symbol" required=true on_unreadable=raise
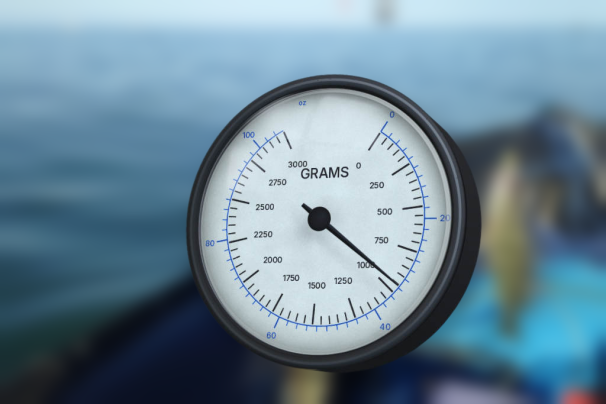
950 g
